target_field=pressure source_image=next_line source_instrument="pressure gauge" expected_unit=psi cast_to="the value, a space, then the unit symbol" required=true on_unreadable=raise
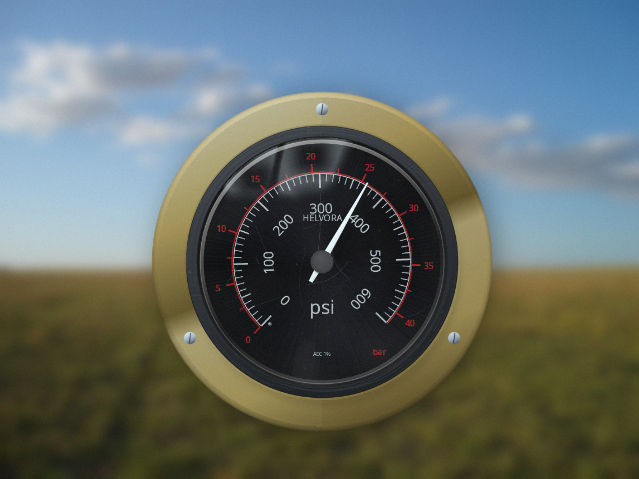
370 psi
